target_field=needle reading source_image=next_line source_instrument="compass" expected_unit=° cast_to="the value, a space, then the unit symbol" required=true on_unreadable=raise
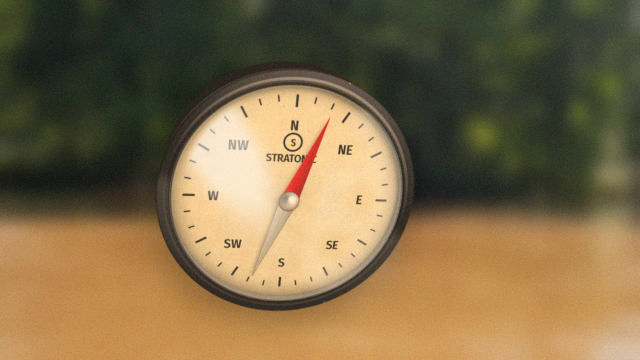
20 °
